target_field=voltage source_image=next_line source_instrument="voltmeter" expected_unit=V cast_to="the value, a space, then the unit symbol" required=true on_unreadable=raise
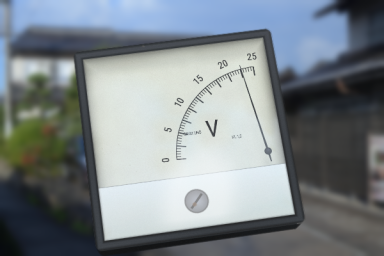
22.5 V
